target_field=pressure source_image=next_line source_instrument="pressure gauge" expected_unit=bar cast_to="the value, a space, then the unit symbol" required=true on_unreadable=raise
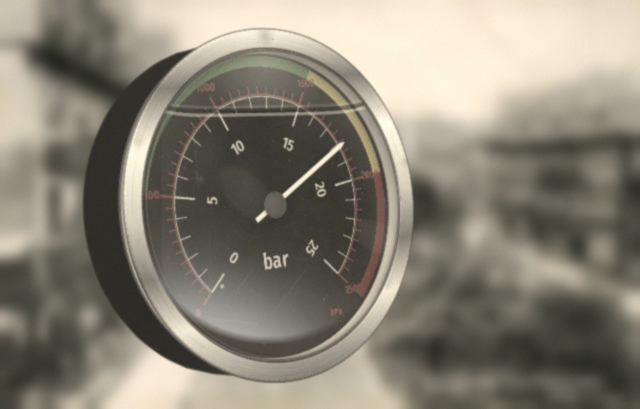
18 bar
